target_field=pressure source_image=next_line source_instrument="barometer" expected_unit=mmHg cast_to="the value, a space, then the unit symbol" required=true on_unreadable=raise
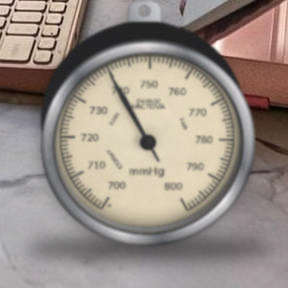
740 mmHg
